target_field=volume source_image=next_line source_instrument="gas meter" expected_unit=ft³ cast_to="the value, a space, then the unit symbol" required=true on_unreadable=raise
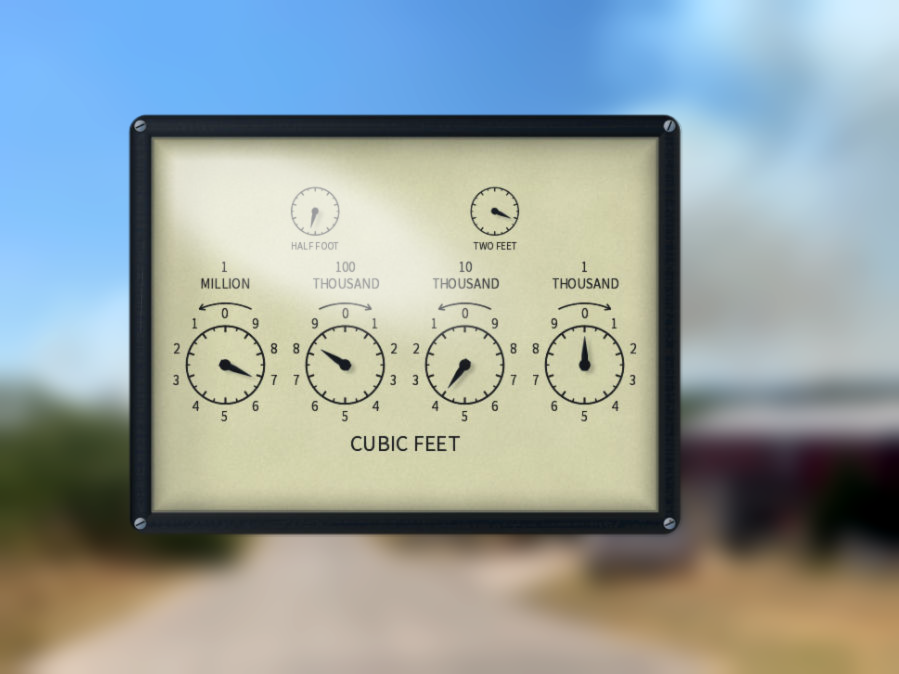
684000 ft³
